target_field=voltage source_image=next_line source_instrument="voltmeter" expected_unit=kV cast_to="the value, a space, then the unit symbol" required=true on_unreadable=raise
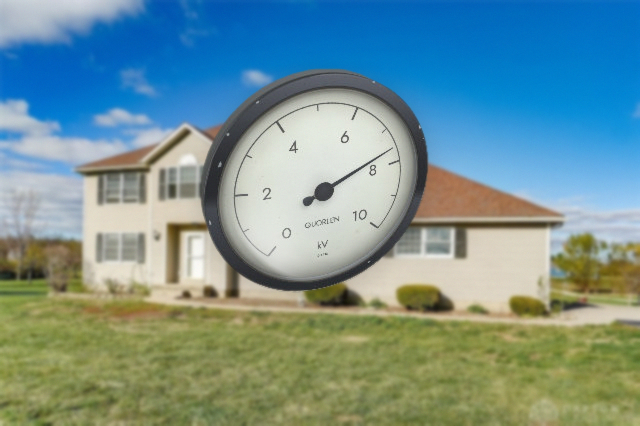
7.5 kV
